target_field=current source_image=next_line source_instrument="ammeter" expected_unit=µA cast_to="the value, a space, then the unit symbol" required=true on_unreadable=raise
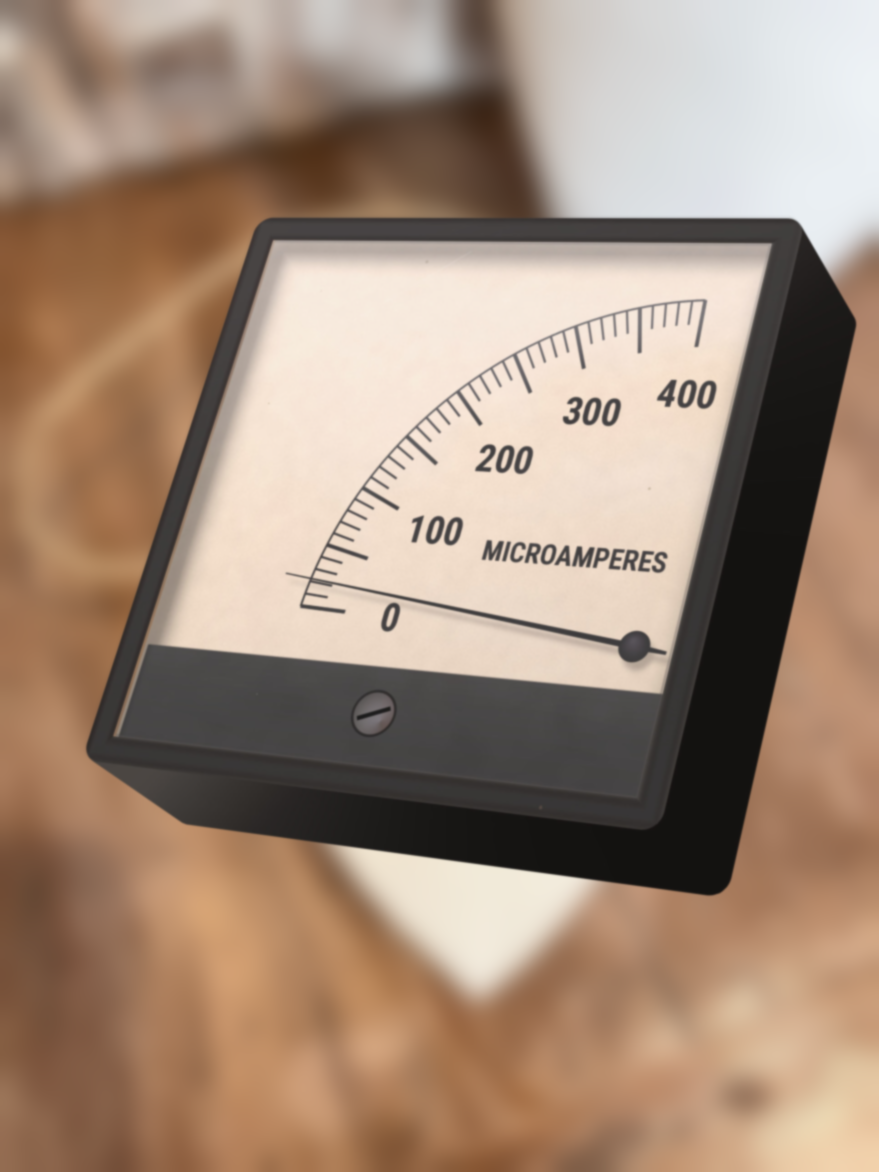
20 µA
